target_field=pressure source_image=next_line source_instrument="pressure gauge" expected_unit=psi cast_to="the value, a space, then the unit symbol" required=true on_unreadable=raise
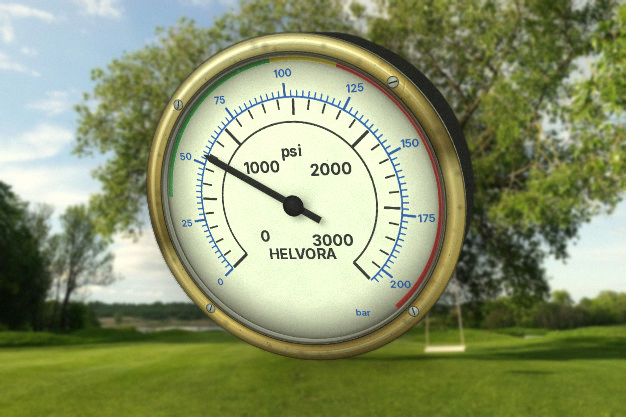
800 psi
